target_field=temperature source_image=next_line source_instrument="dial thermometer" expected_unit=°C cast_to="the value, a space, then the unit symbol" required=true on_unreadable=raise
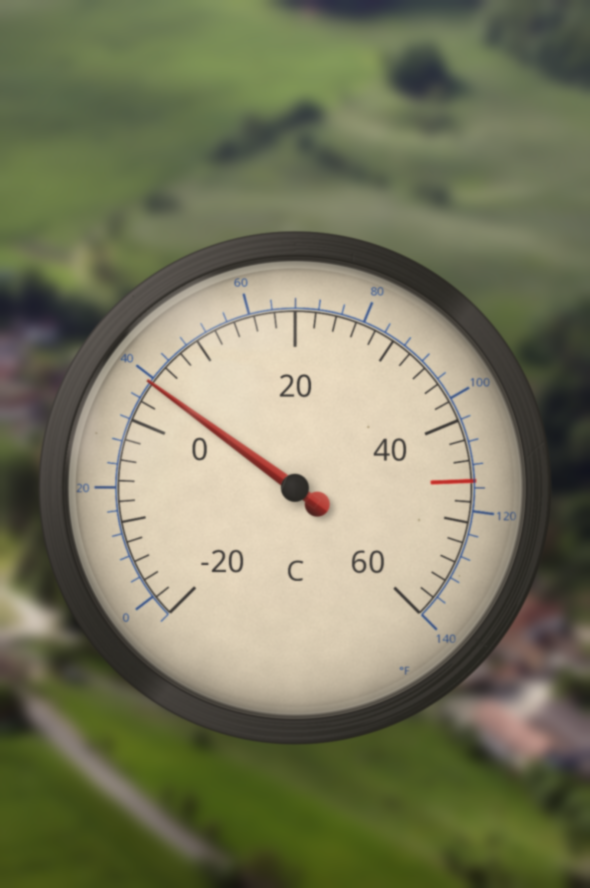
4 °C
